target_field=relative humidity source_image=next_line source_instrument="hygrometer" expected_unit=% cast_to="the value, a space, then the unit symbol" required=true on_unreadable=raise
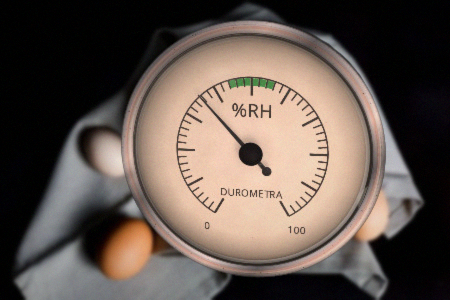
36 %
